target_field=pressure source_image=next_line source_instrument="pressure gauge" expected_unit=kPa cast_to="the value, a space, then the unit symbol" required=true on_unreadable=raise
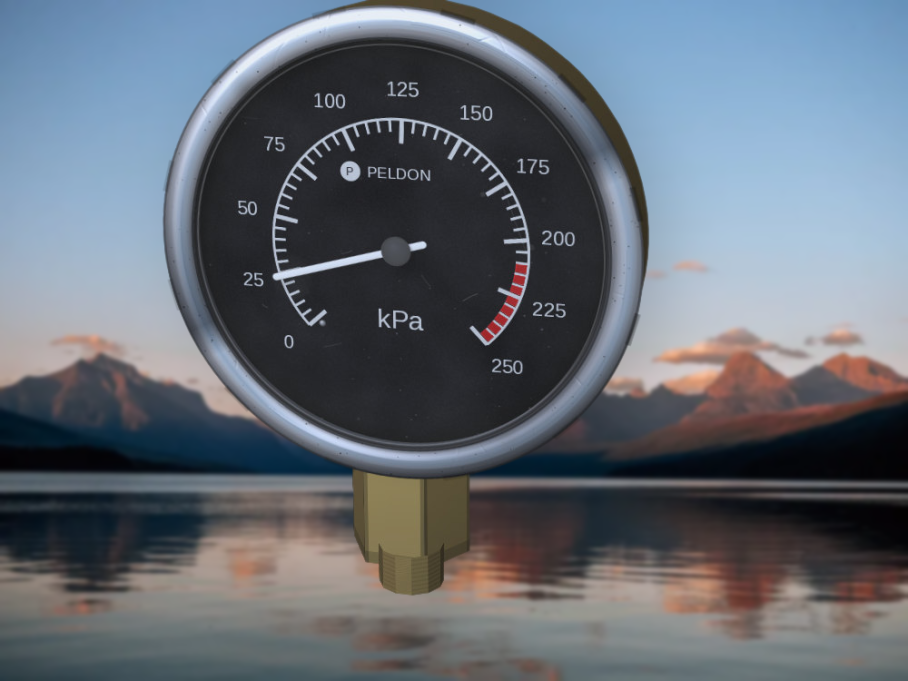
25 kPa
